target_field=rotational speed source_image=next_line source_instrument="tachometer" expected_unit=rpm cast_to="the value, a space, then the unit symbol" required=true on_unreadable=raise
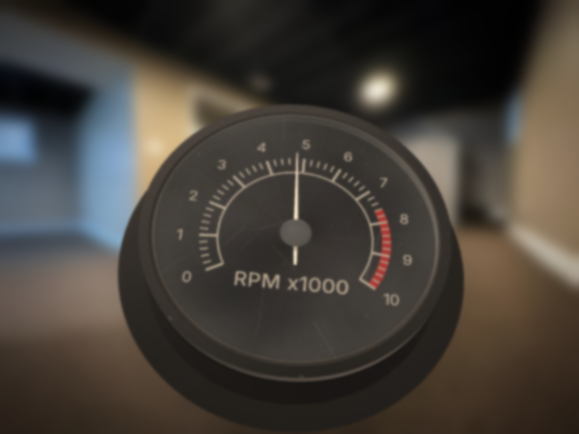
4800 rpm
